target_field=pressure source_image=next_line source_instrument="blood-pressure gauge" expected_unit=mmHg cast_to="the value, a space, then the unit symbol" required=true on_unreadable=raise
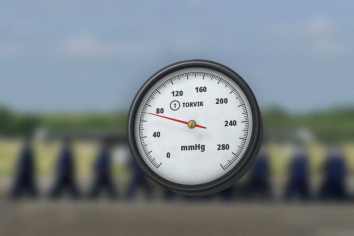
70 mmHg
